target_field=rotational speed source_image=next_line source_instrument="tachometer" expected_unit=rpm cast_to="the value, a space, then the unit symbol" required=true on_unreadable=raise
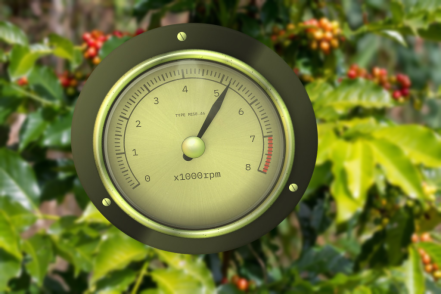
5200 rpm
